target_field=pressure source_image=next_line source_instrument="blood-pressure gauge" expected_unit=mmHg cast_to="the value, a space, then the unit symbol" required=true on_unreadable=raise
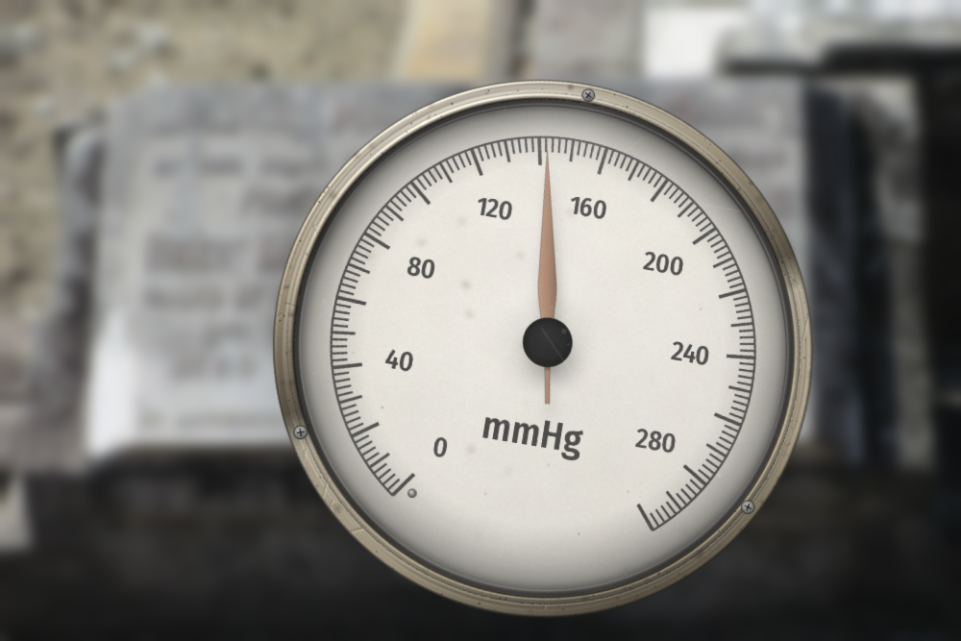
142 mmHg
